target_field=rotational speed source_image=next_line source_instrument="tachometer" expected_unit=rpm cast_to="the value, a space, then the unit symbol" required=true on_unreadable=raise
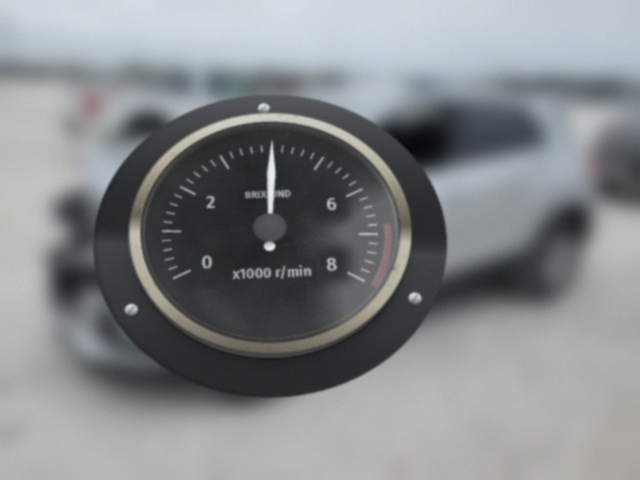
4000 rpm
